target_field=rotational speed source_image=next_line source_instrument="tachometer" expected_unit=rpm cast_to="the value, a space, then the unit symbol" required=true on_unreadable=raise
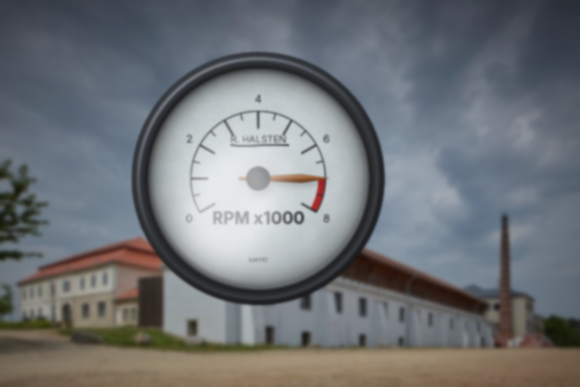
7000 rpm
